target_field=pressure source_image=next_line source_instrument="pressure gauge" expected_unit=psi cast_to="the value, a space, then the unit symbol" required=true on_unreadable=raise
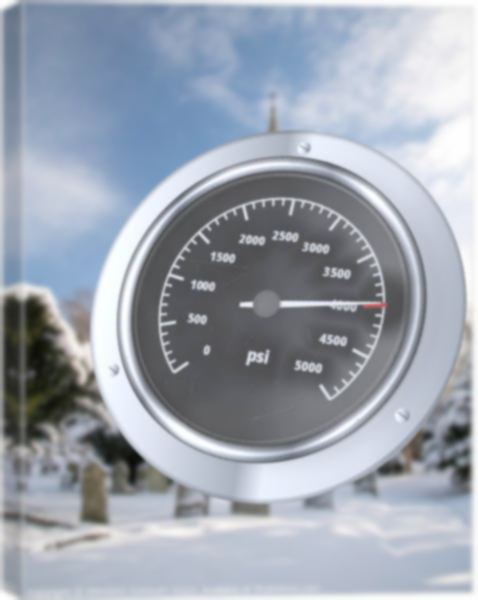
4000 psi
